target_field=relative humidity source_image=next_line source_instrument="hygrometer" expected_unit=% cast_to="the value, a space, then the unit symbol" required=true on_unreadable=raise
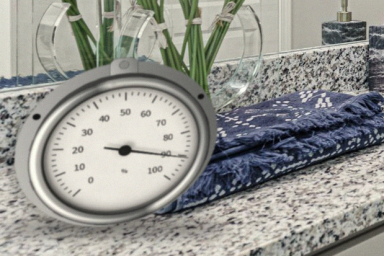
90 %
